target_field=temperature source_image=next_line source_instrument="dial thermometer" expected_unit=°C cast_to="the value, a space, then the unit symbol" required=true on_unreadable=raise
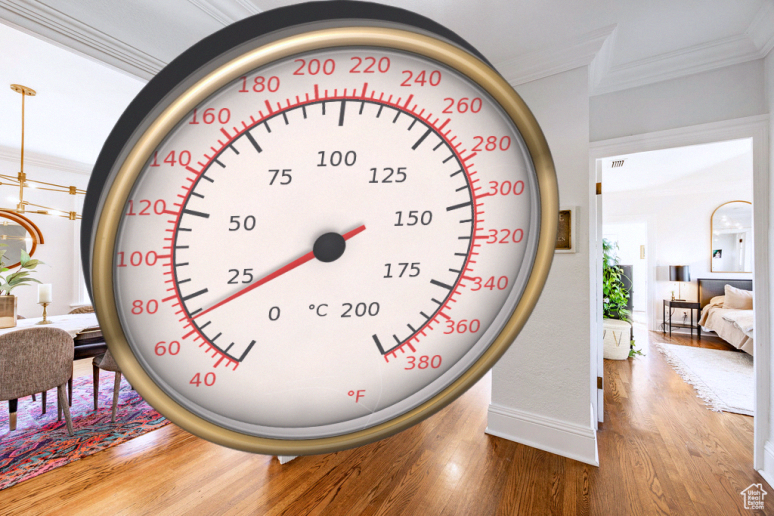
20 °C
